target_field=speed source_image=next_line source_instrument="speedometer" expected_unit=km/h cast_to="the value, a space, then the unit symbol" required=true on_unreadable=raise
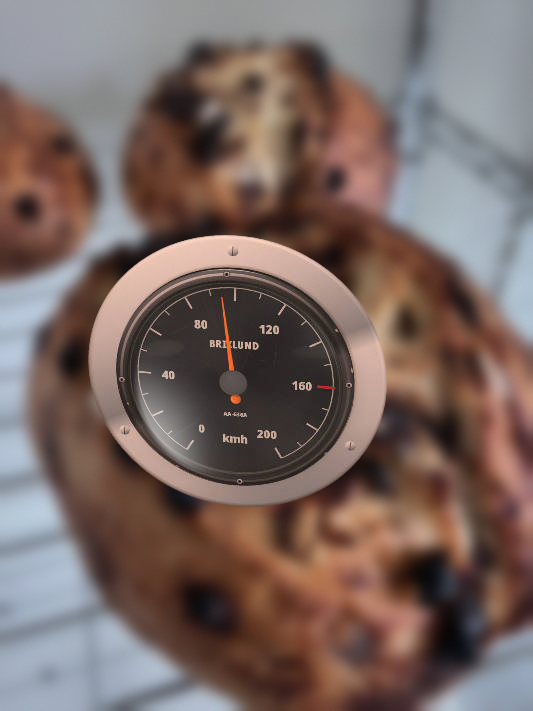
95 km/h
